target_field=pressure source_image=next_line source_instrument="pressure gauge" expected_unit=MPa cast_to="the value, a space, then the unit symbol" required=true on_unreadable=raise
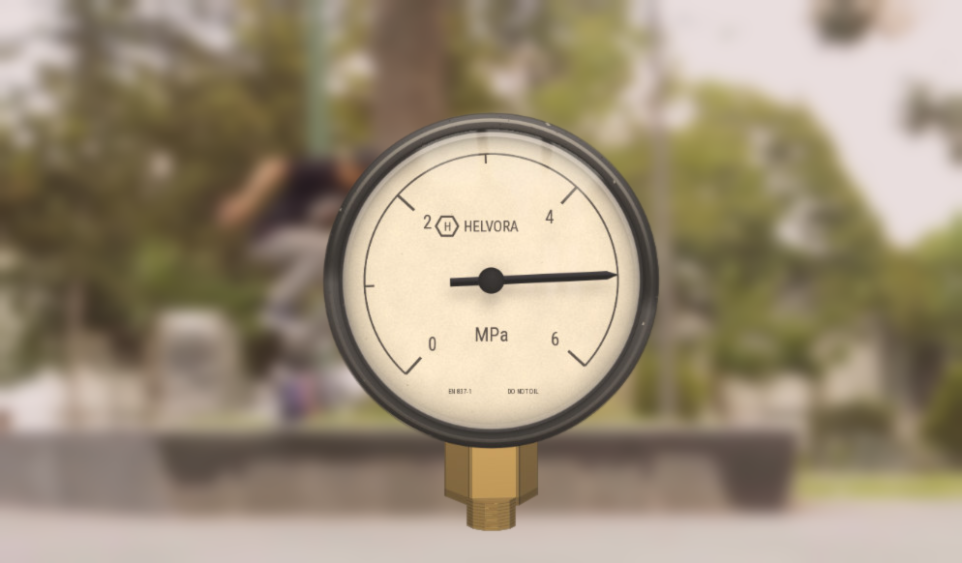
5 MPa
